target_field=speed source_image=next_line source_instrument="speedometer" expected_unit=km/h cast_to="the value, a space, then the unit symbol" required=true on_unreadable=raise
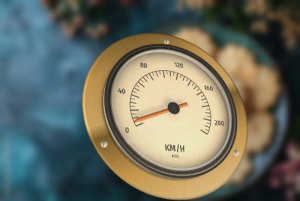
5 km/h
